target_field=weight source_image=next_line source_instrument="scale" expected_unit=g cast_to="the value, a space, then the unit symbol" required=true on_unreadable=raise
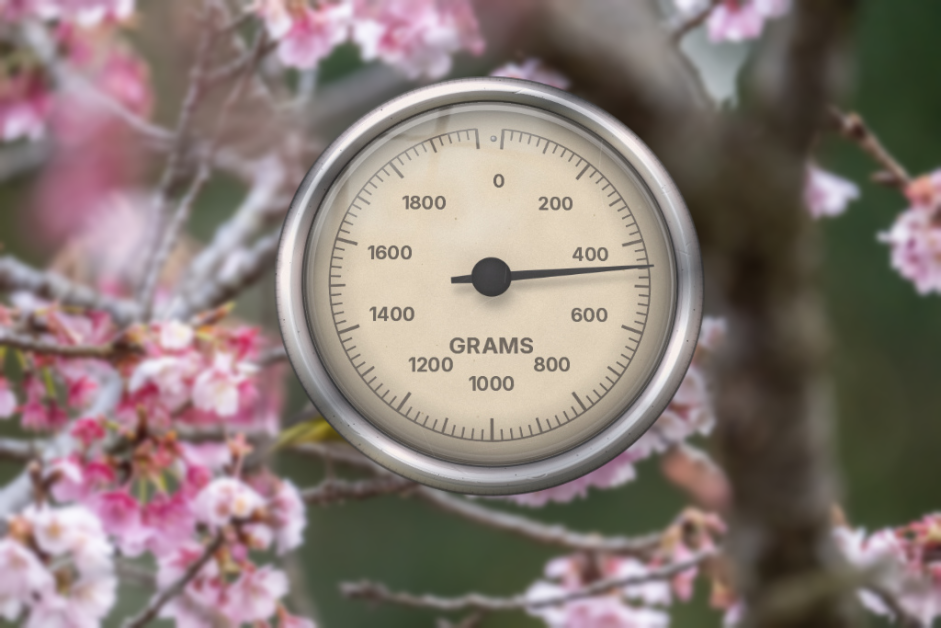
460 g
